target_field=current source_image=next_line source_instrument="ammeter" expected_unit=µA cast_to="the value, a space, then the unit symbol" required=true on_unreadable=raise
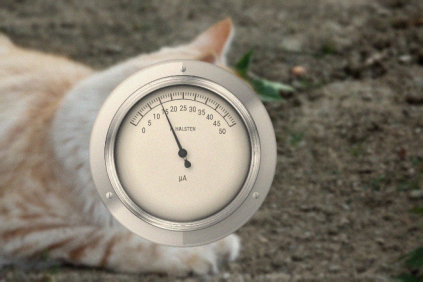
15 µA
